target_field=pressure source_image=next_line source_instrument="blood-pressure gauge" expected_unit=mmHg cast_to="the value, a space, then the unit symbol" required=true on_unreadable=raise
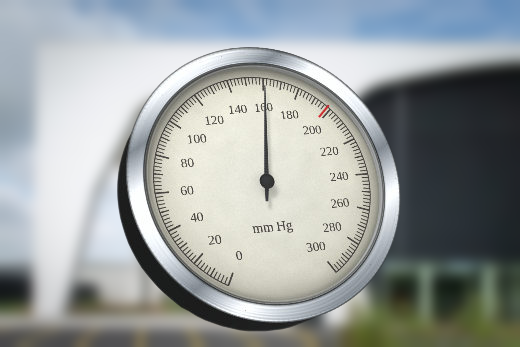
160 mmHg
